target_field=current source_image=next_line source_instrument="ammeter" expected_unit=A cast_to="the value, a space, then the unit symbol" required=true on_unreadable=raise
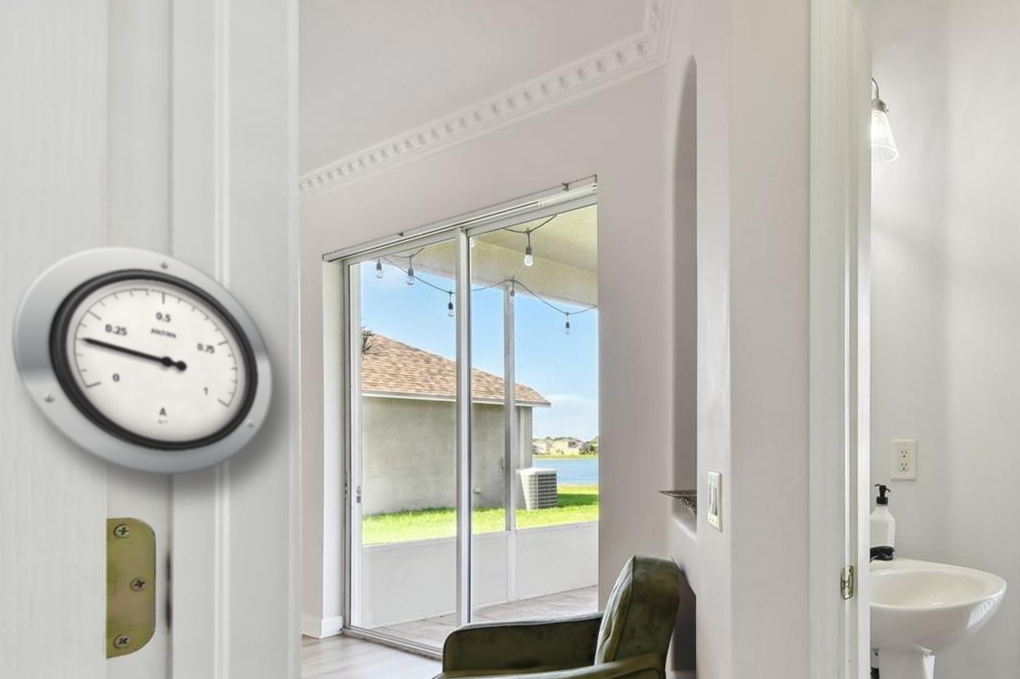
0.15 A
